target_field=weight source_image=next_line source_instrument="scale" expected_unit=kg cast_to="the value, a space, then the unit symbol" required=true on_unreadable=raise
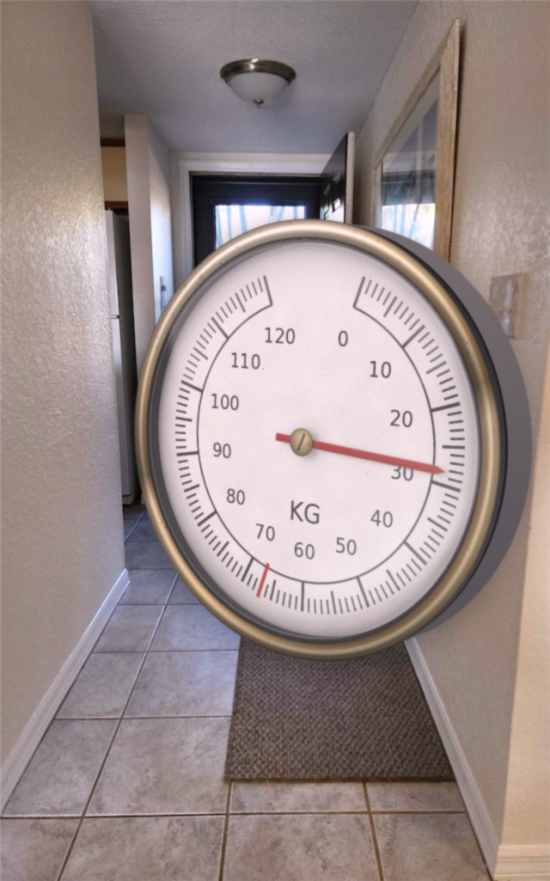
28 kg
